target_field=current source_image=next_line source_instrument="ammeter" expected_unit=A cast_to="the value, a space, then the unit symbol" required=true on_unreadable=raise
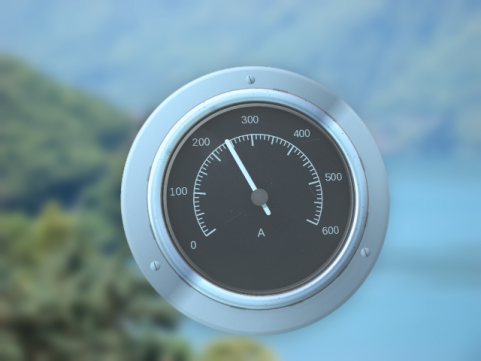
240 A
